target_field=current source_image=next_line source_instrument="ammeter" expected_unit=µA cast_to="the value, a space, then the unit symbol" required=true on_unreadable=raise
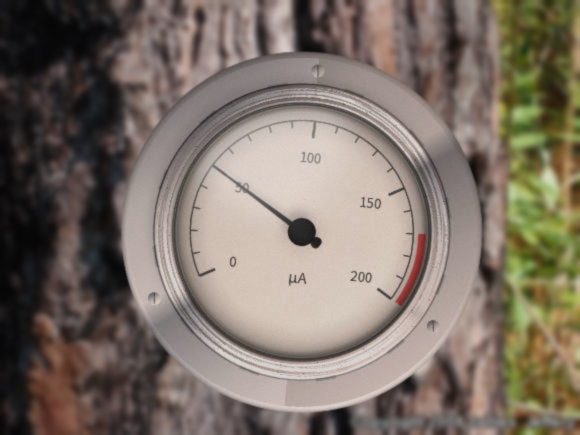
50 µA
